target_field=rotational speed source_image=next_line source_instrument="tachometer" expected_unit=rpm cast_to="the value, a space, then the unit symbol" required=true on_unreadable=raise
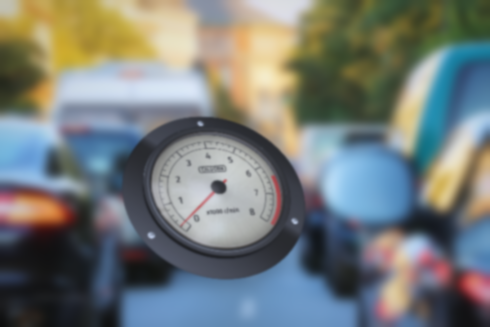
200 rpm
